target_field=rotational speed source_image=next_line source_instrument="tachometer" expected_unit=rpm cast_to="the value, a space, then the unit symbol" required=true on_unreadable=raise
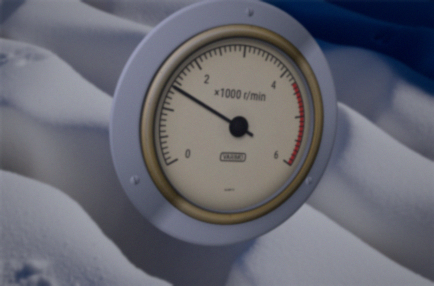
1400 rpm
